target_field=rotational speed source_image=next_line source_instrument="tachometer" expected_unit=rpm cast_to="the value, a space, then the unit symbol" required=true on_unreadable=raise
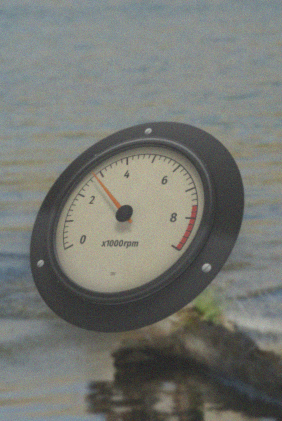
2800 rpm
